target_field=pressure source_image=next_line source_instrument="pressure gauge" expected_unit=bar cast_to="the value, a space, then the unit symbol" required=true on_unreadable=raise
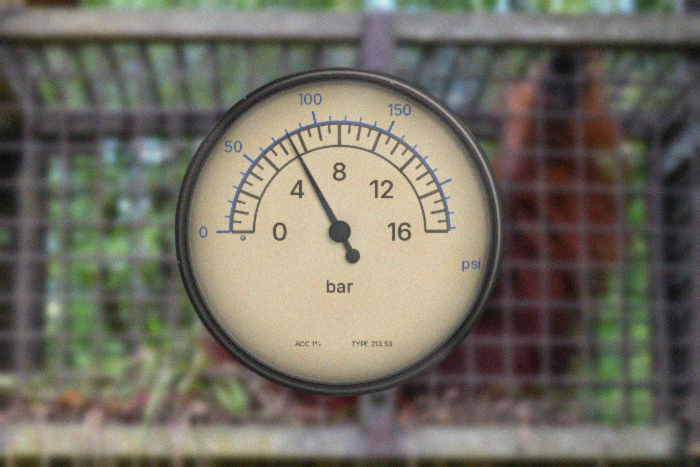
5.5 bar
